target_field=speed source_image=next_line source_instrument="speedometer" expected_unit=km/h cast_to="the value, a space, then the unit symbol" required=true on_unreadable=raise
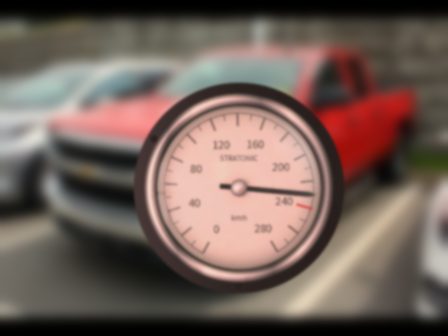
230 km/h
